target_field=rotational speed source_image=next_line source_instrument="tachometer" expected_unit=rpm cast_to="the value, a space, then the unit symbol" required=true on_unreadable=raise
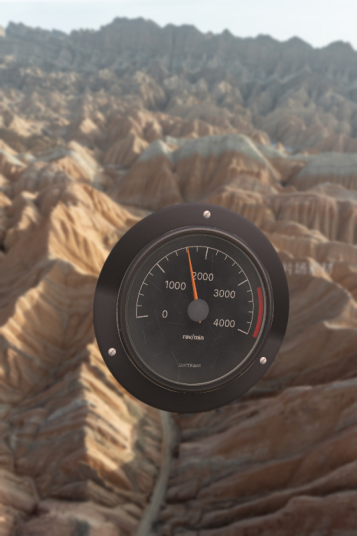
1600 rpm
